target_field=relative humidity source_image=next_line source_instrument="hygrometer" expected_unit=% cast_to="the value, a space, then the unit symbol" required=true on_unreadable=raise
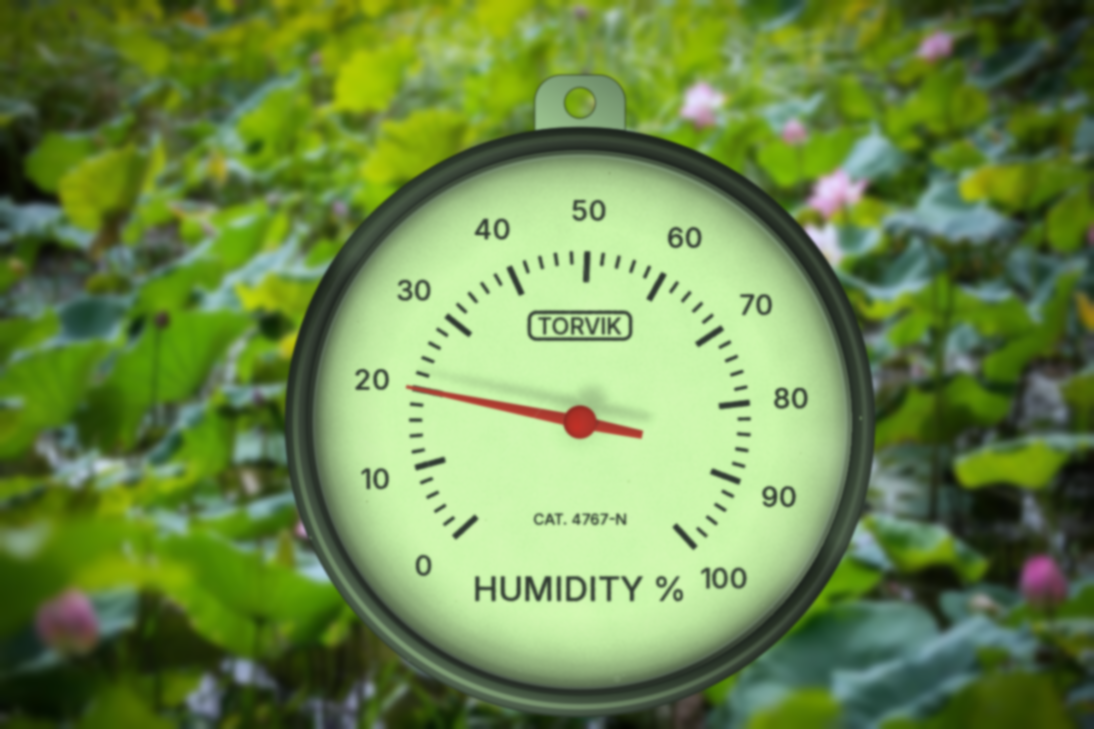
20 %
